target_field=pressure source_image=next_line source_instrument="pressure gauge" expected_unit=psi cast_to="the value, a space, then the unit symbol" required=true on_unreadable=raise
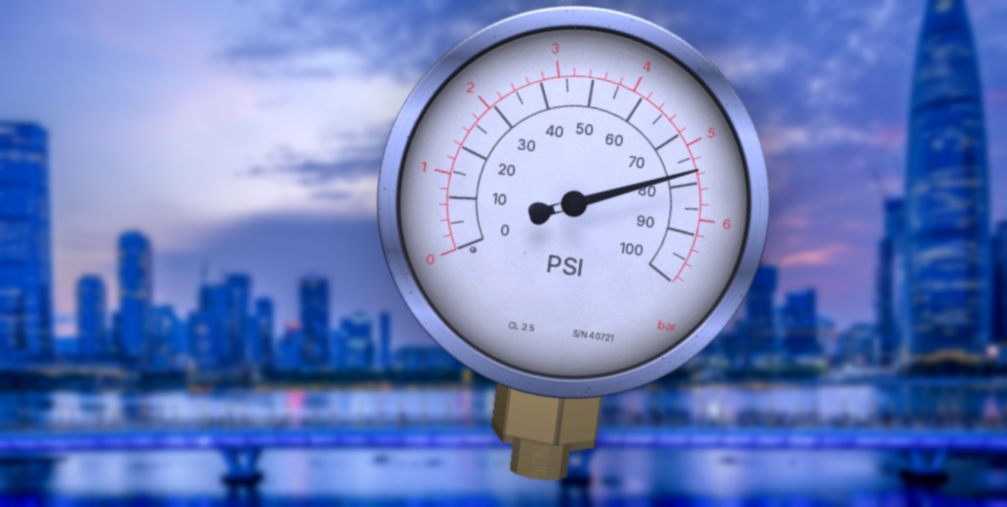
77.5 psi
